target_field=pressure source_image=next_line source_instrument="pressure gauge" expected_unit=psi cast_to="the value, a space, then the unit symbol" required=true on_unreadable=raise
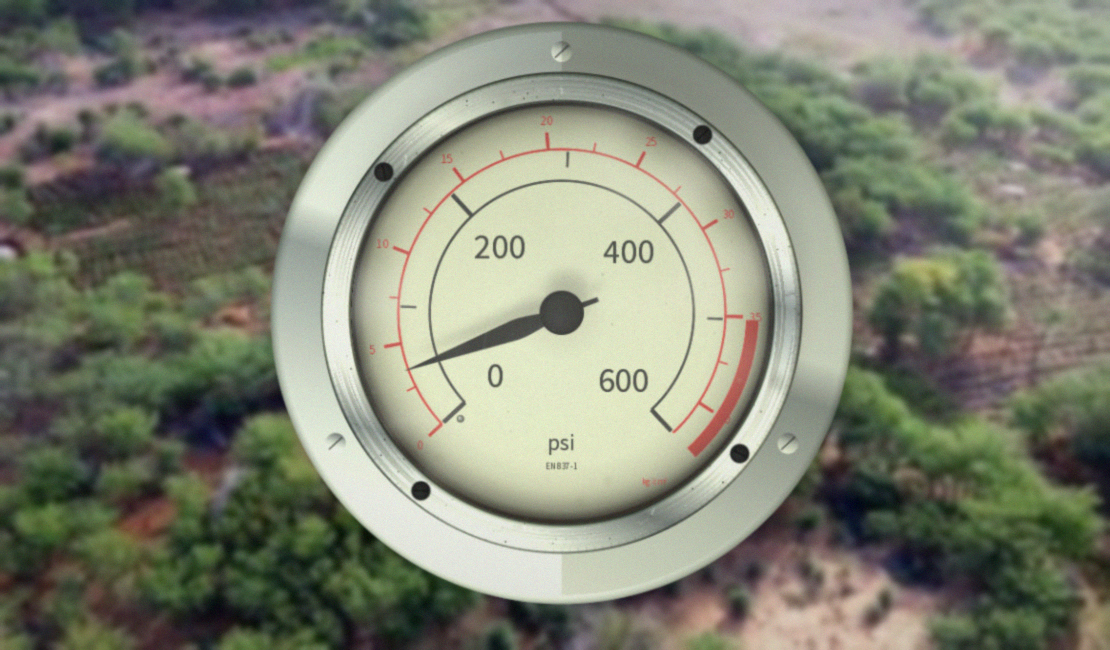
50 psi
